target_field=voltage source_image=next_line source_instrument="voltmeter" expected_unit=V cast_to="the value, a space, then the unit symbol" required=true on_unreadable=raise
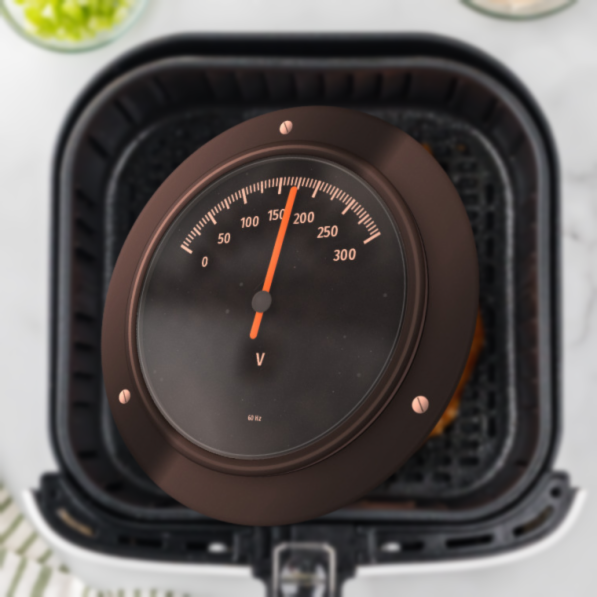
175 V
